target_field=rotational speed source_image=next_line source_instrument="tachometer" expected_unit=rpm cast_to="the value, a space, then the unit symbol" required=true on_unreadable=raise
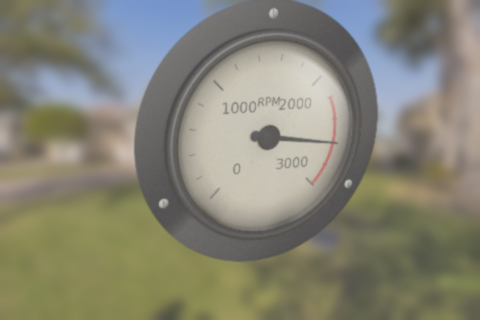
2600 rpm
